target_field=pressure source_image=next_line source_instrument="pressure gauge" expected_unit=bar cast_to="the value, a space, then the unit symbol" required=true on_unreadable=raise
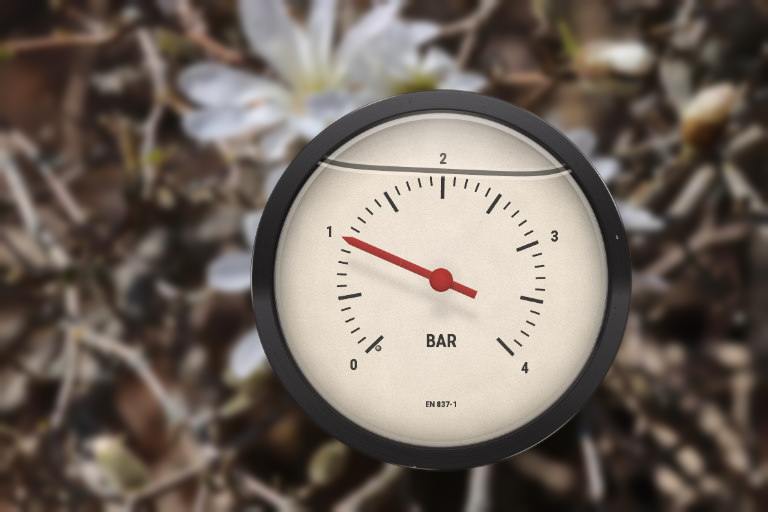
1 bar
